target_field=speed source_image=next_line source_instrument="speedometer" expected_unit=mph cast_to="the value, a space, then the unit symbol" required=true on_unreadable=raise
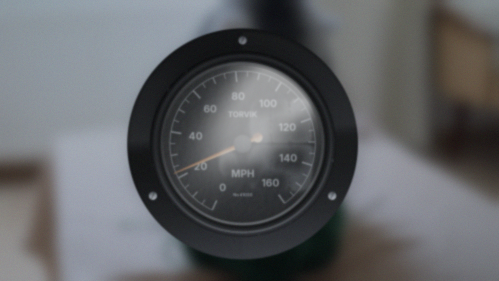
22.5 mph
